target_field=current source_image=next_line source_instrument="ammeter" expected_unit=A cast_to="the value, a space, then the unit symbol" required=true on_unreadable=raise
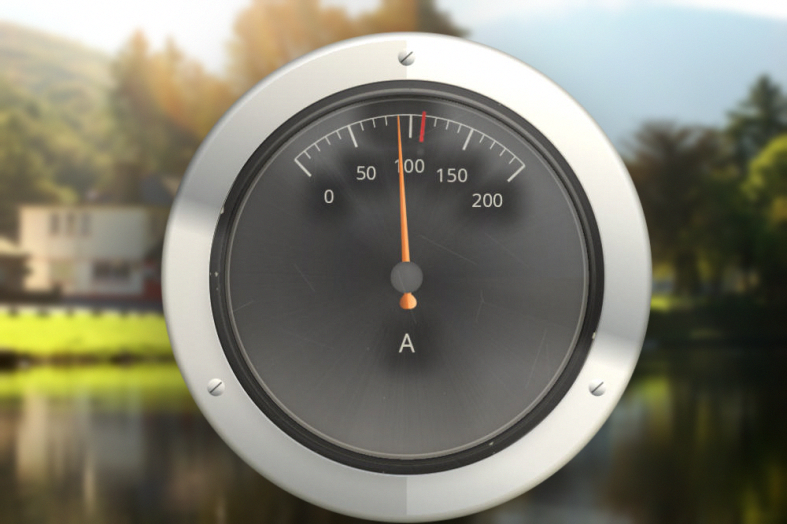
90 A
